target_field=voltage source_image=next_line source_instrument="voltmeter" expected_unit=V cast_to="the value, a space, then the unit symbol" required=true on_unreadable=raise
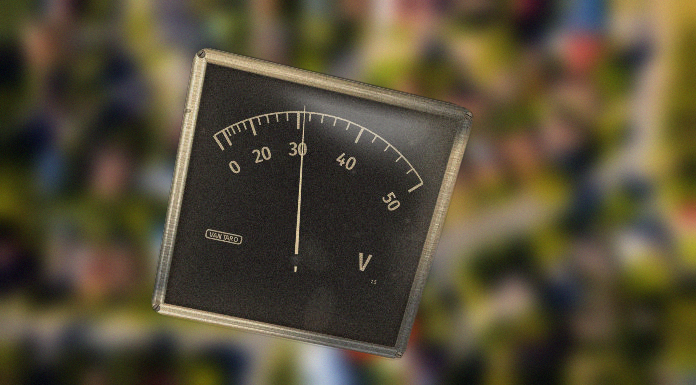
31 V
